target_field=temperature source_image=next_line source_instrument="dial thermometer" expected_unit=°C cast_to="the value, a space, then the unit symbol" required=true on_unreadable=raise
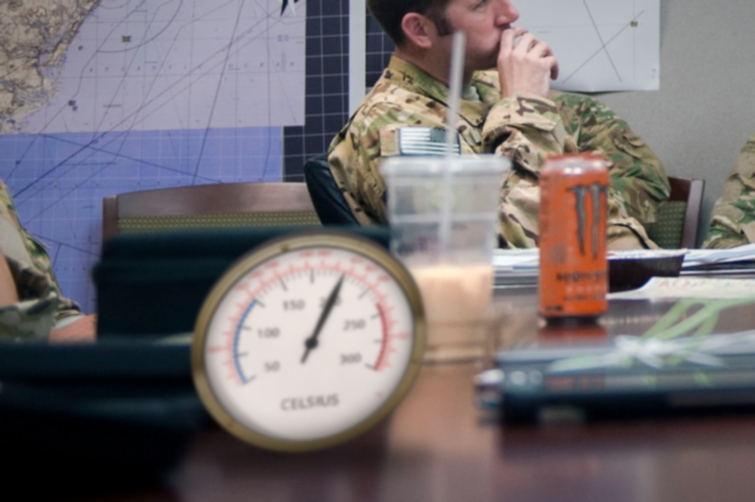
200 °C
